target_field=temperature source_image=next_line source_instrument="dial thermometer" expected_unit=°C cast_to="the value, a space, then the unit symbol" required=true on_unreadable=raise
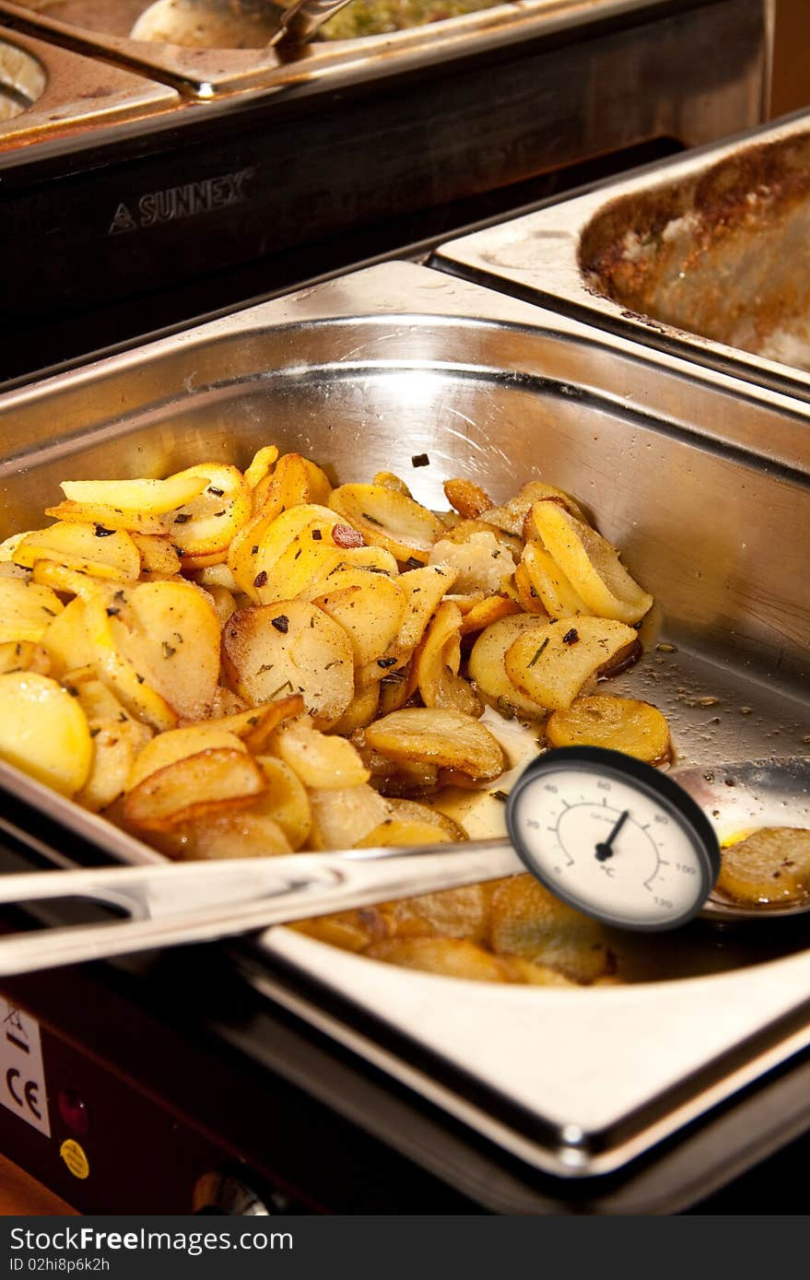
70 °C
